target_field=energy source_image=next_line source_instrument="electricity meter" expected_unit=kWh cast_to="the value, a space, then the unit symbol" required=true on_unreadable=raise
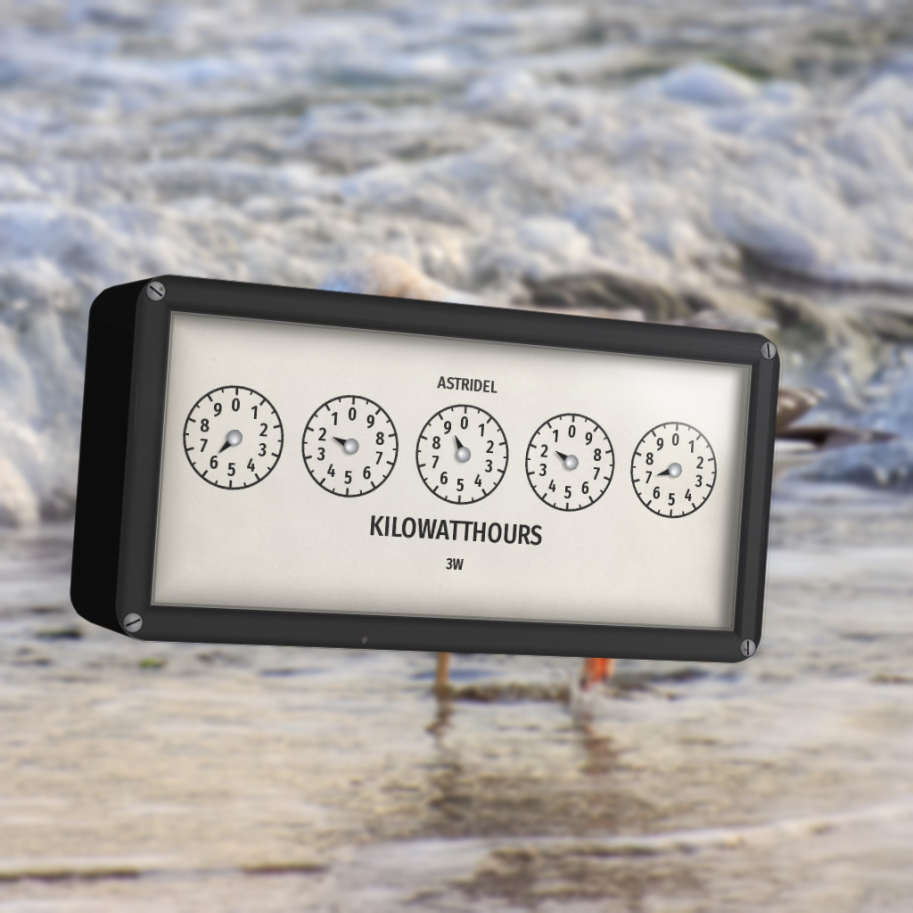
61917 kWh
